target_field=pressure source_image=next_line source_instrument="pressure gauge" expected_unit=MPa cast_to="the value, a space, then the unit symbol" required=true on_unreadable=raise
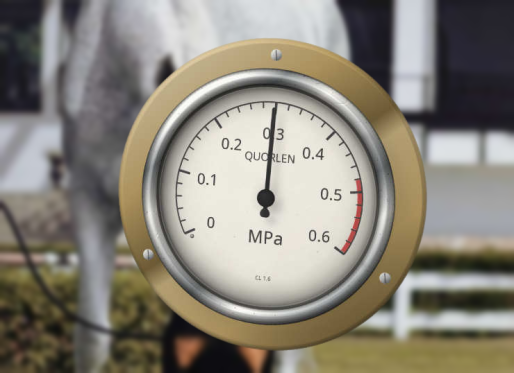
0.3 MPa
